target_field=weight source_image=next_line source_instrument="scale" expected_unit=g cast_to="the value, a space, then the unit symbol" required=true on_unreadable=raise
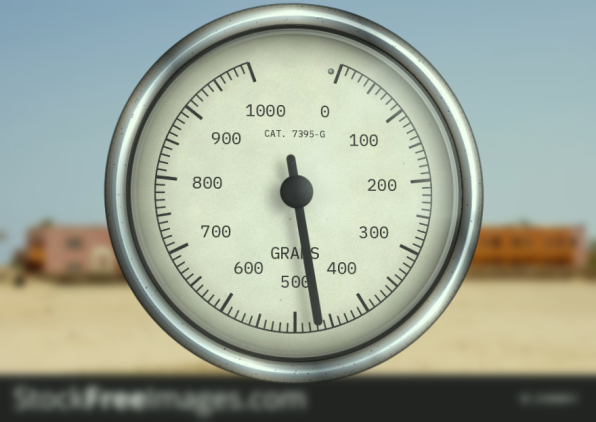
470 g
